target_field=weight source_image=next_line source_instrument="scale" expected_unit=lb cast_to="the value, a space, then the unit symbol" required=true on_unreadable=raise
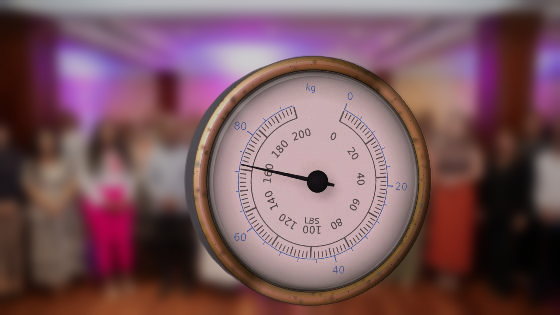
162 lb
